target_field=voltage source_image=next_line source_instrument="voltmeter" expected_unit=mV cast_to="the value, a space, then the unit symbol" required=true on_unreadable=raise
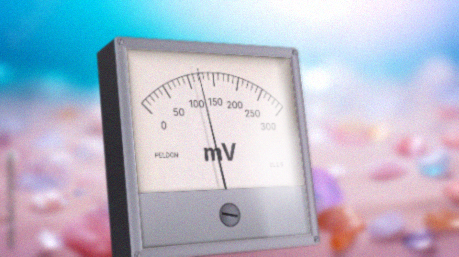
120 mV
